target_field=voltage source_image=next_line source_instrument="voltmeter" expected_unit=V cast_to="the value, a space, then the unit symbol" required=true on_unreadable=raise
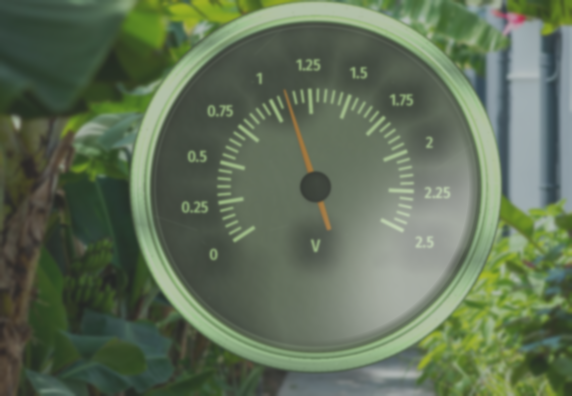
1.1 V
